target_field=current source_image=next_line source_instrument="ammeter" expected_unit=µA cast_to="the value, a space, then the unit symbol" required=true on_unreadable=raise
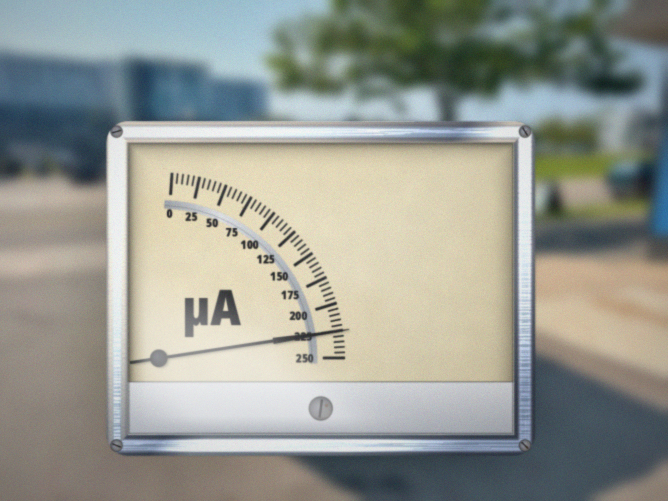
225 µA
